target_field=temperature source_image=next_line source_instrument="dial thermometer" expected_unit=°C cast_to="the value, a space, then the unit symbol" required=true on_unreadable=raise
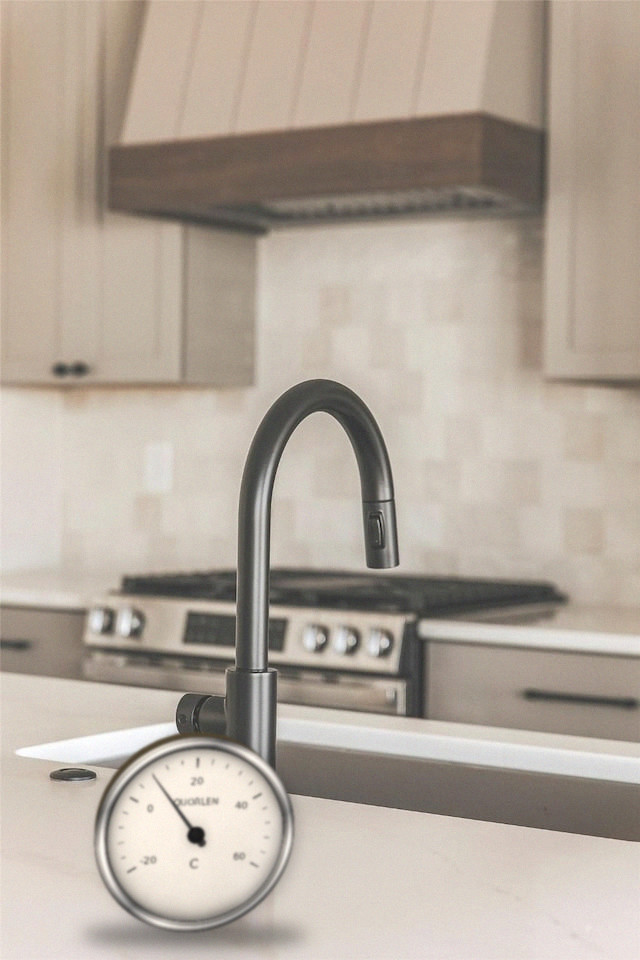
8 °C
